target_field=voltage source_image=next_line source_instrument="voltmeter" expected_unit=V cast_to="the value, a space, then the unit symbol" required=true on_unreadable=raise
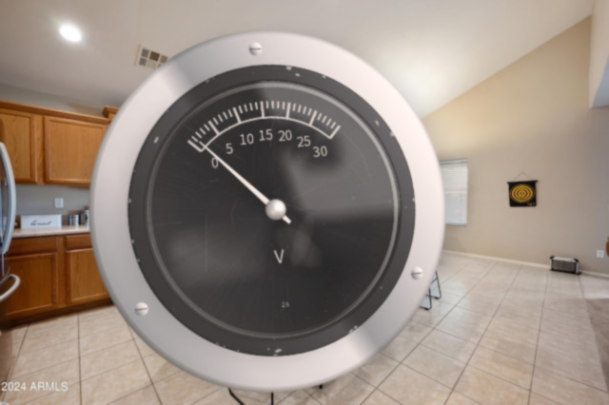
1 V
